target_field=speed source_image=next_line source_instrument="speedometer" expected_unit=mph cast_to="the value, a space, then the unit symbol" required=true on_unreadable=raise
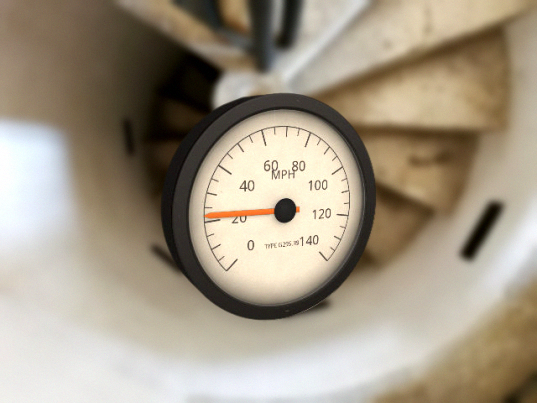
22.5 mph
